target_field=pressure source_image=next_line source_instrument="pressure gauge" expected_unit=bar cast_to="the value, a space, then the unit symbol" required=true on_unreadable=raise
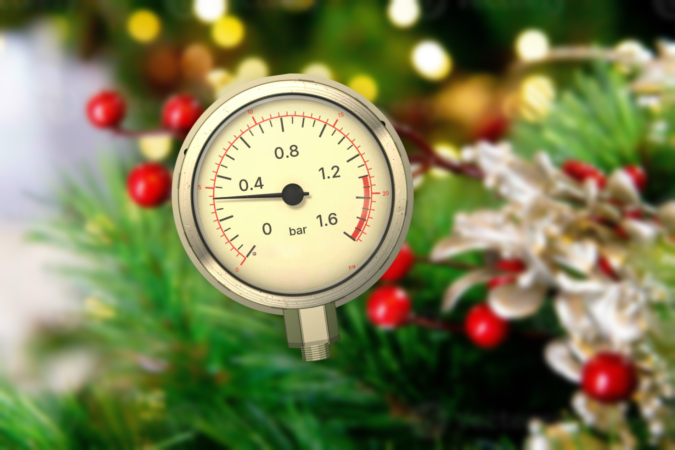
0.3 bar
